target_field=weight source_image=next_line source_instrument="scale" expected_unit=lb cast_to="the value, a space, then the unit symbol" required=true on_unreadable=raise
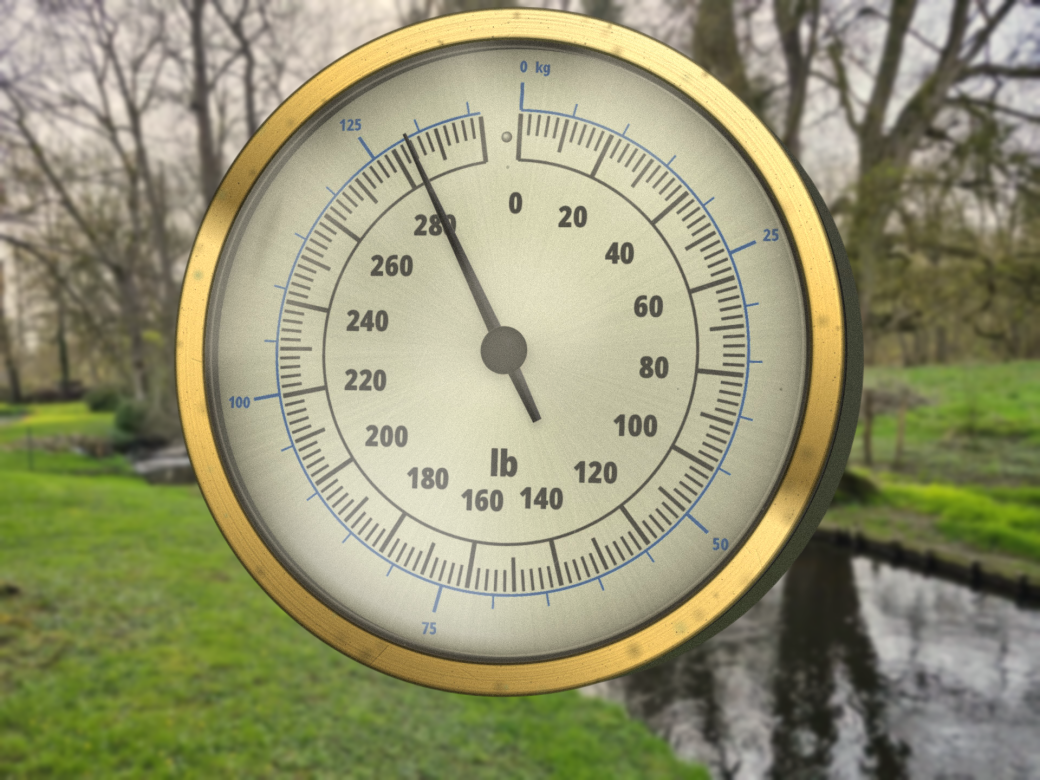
284 lb
